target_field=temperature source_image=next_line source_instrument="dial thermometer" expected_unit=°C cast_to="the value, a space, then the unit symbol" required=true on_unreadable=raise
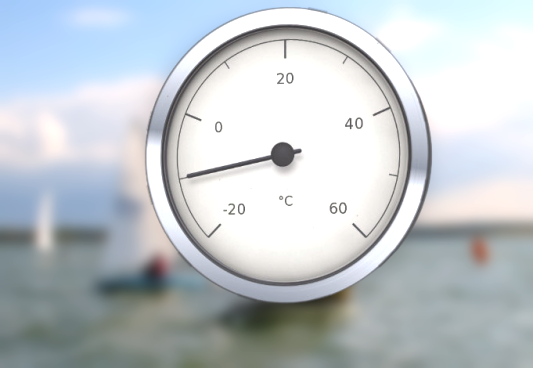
-10 °C
